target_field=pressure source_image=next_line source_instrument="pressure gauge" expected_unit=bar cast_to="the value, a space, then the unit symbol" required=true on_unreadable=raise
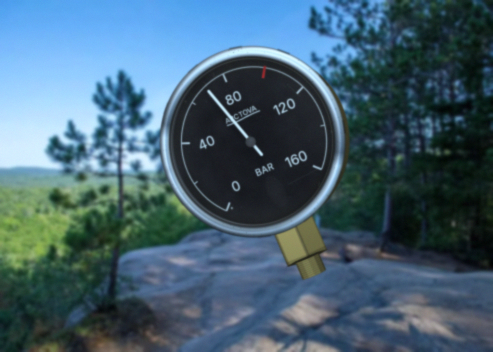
70 bar
